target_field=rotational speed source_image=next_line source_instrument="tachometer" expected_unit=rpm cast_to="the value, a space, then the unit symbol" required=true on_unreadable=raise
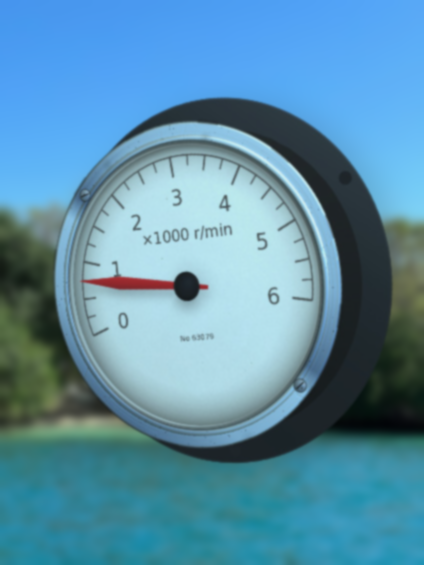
750 rpm
